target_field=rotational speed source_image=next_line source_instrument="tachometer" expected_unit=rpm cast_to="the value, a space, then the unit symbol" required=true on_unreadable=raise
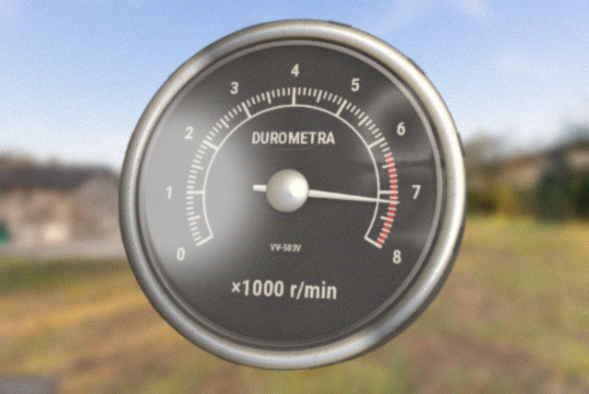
7200 rpm
